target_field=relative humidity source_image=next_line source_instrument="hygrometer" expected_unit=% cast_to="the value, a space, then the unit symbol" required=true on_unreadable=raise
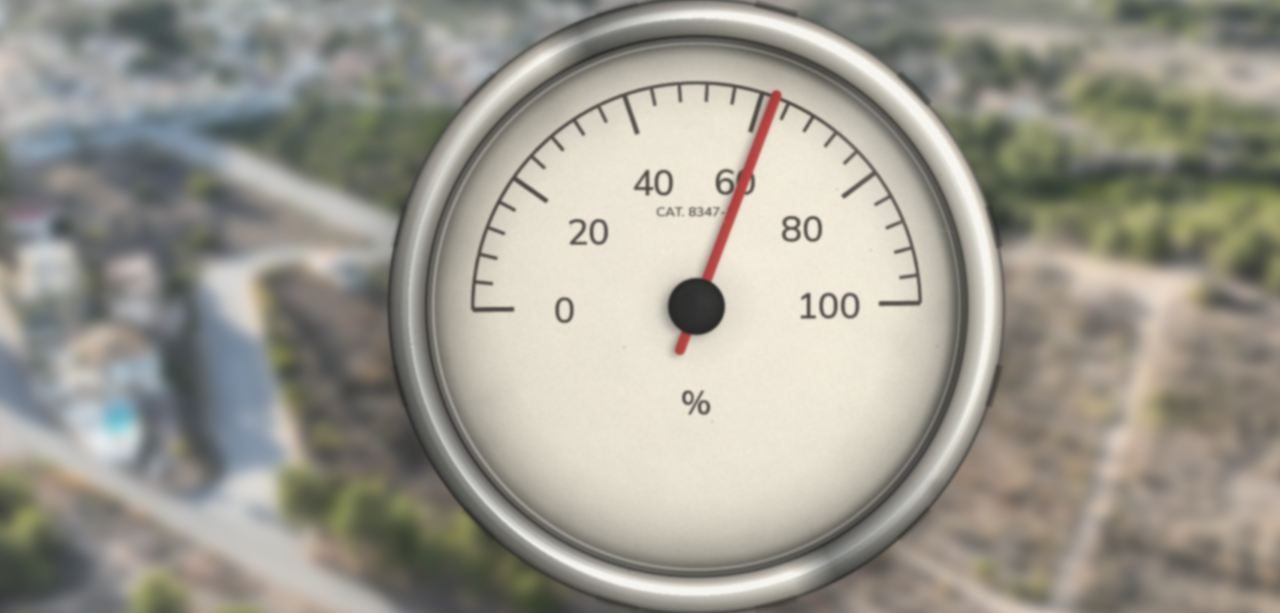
62 %
